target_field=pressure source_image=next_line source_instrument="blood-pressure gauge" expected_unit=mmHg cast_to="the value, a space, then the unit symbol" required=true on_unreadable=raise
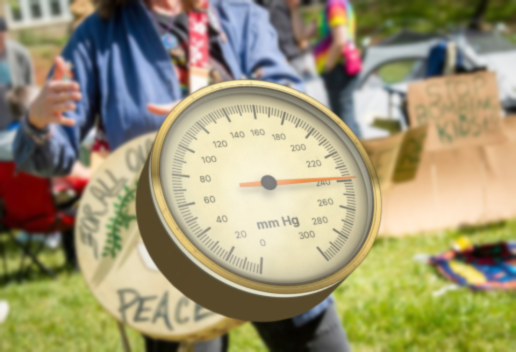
240 mmHg
